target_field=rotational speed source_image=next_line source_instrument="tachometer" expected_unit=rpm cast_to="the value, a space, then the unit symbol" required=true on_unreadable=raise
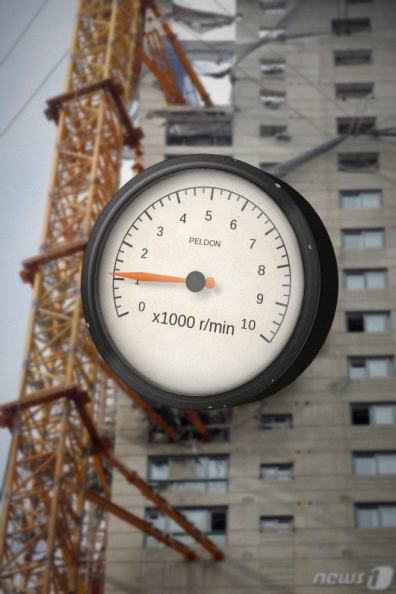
1125 rpm
